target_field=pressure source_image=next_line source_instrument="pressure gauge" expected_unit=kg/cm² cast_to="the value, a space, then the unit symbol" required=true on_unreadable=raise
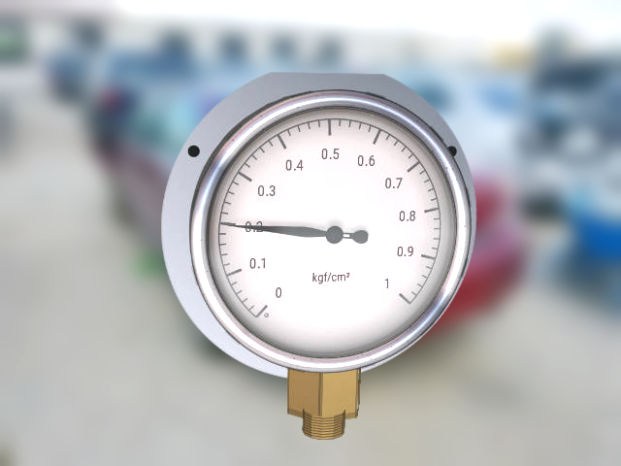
0.2 kg/cm²
